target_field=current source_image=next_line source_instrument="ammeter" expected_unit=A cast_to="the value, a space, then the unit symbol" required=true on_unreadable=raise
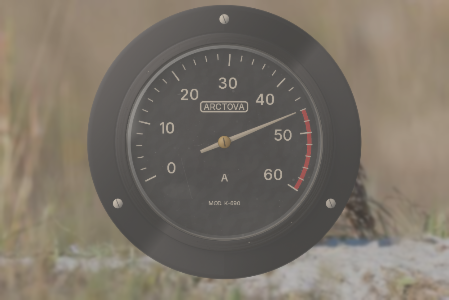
46 A
